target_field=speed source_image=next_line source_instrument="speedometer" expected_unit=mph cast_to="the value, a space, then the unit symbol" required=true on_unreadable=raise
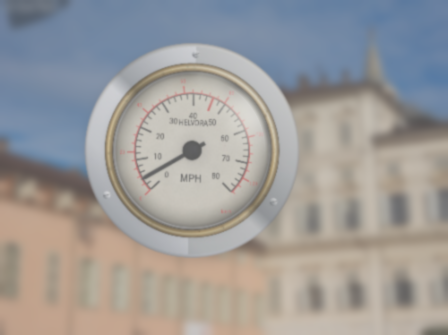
4 mph
